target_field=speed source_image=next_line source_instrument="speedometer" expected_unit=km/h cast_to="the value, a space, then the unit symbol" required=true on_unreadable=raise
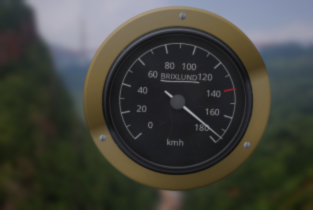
175 km/h
